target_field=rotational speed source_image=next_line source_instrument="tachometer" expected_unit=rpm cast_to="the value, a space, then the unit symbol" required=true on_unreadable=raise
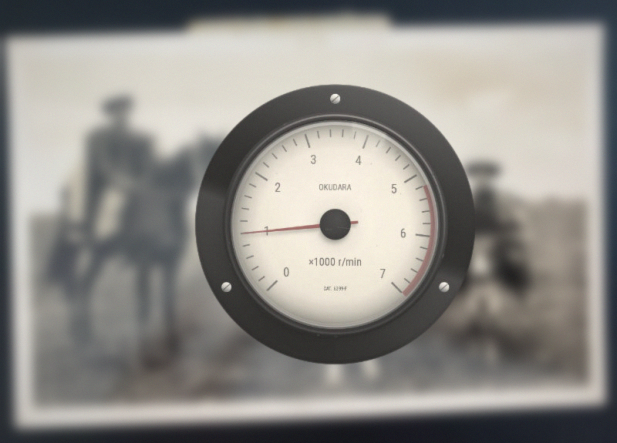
1000 rpm
